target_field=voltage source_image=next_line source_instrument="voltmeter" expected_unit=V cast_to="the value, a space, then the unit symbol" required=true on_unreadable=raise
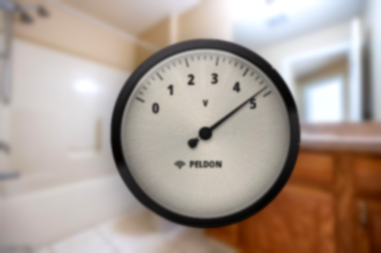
4.8 V
